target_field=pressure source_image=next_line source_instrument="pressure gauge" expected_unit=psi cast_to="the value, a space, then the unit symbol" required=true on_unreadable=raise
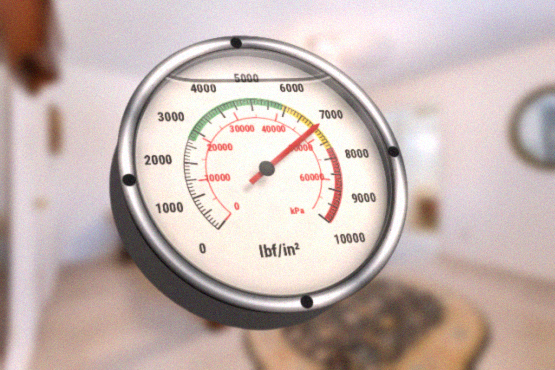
7000 psi
